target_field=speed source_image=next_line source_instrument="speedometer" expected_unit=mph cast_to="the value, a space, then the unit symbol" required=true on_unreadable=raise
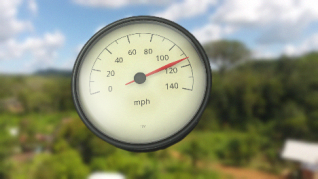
115 mph
